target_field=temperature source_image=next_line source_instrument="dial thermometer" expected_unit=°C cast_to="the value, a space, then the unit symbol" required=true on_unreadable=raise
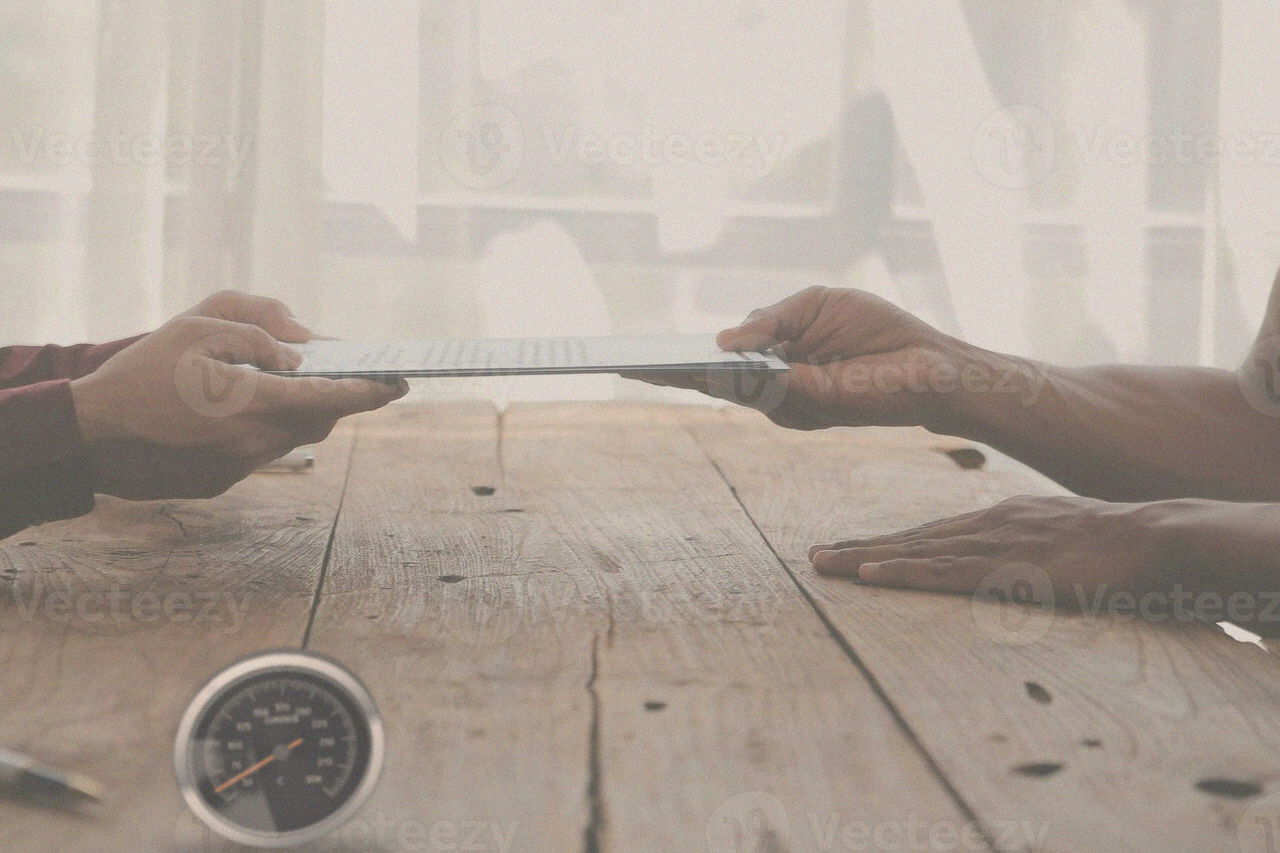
62.5 °C
